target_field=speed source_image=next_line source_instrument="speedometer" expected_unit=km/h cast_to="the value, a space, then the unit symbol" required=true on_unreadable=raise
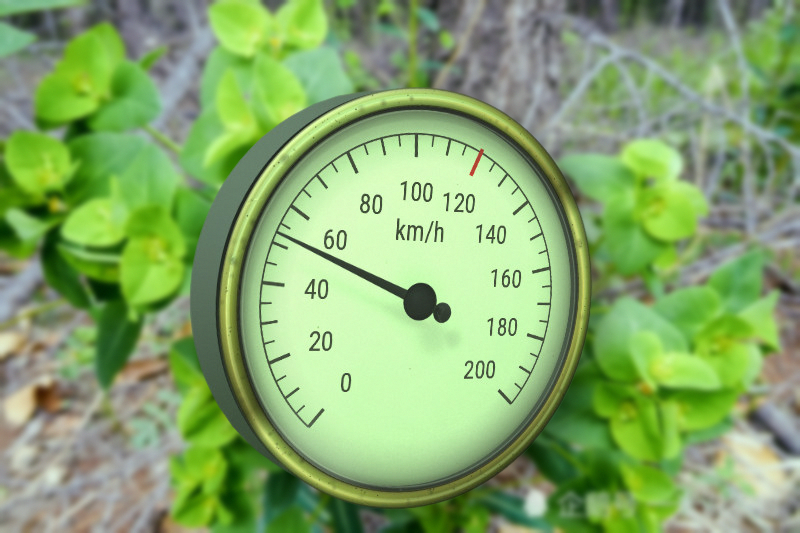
52.5 km/h
